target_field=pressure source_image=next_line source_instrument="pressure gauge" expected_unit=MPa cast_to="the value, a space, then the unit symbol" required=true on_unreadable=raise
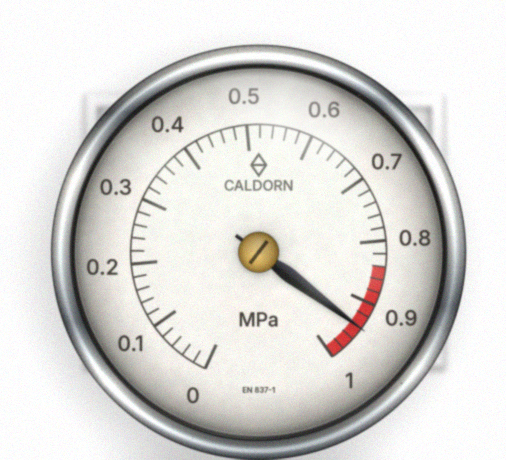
0.94 MPa
